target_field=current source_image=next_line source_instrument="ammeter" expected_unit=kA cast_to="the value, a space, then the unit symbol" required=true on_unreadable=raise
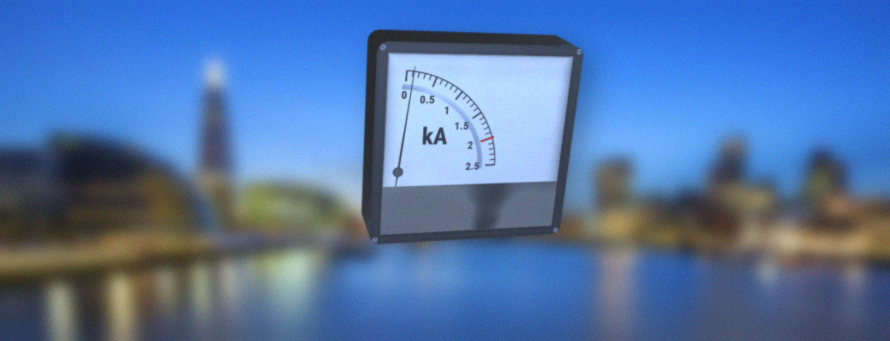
0.1 kA
